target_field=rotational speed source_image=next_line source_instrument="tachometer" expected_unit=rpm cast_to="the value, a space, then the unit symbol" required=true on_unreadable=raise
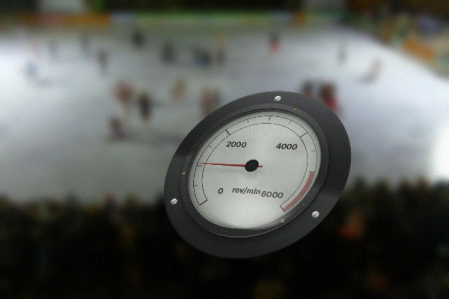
1000 rpm
